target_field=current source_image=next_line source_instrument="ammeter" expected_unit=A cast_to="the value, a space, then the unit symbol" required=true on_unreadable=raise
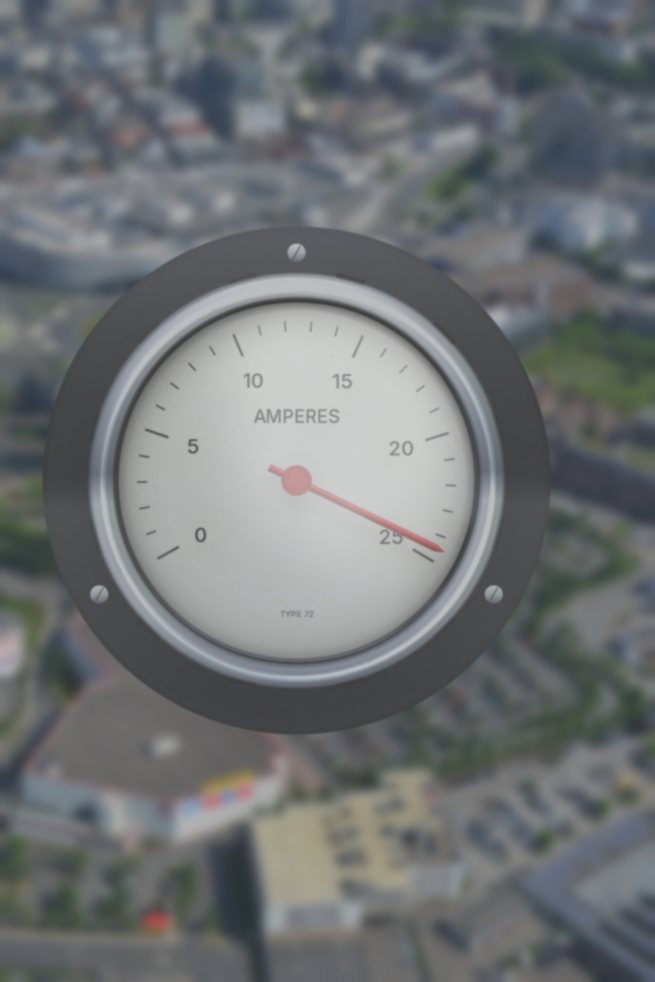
24.5 A
